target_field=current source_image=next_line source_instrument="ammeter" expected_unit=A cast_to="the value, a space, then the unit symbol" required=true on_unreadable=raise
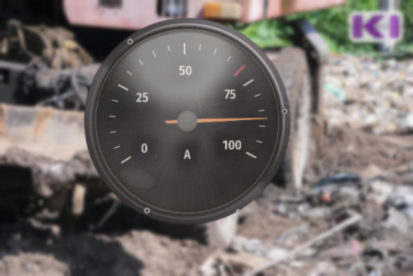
87.5 A
